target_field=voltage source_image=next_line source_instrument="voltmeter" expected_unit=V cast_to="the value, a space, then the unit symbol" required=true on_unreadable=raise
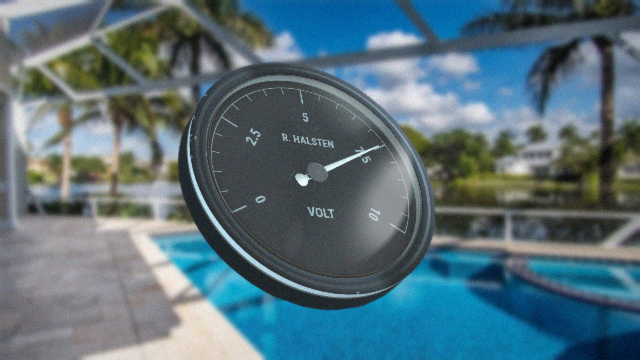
7.5 V
